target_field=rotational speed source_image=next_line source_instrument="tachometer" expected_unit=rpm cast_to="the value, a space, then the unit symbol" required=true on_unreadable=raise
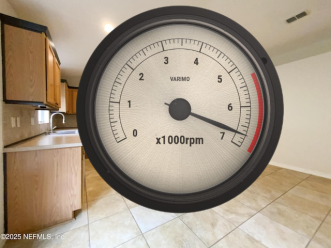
6700 rpm
